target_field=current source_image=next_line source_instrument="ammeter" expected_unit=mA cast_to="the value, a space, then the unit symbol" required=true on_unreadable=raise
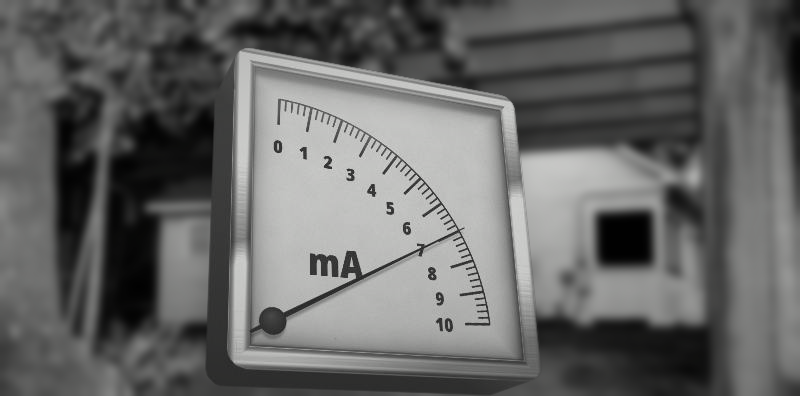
7 mA
